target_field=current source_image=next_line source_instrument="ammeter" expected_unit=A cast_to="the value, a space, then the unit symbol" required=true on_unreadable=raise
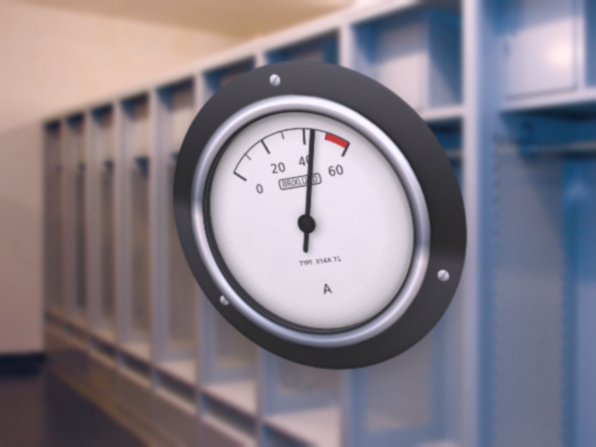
45 A
